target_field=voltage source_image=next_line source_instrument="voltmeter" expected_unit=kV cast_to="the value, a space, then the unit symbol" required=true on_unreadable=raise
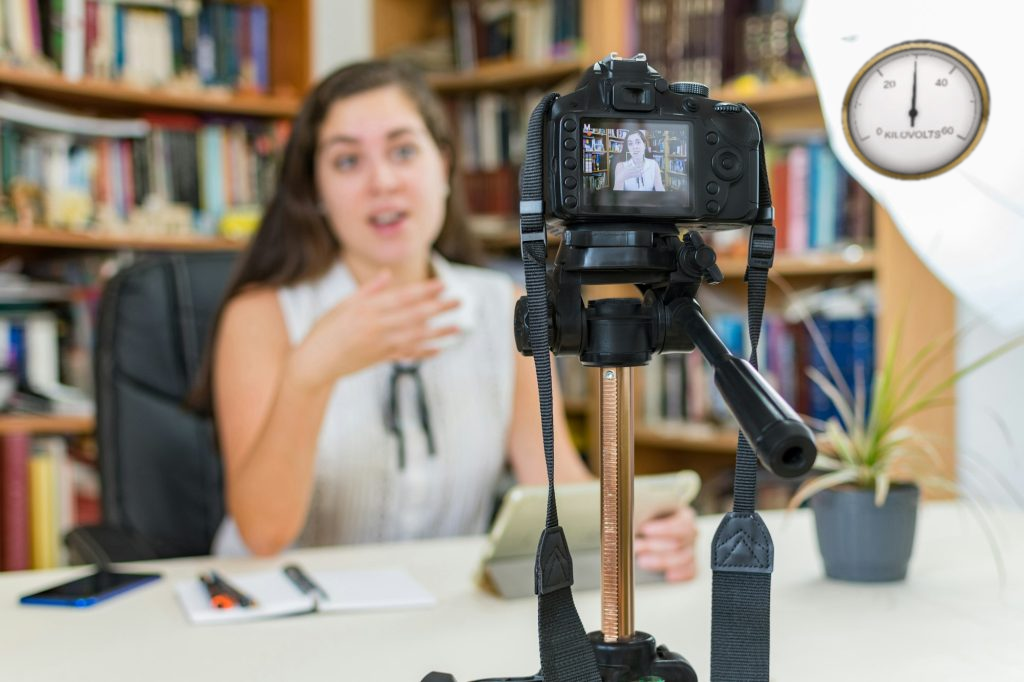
30 kV
